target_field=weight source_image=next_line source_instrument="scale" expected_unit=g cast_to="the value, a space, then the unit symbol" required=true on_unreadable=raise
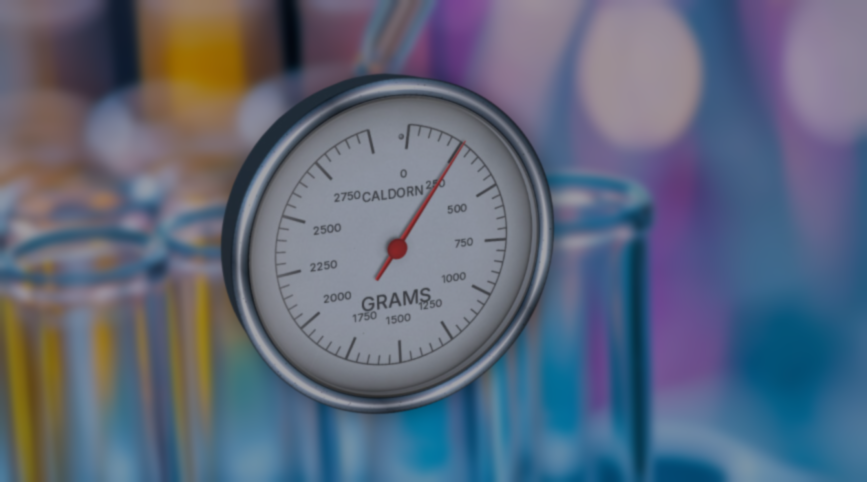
250 g
